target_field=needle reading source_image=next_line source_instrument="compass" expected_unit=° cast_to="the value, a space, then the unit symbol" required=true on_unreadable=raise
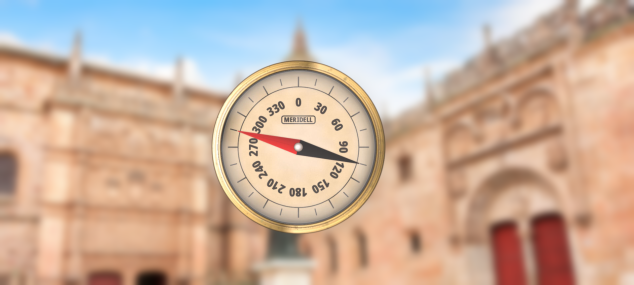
285 °
